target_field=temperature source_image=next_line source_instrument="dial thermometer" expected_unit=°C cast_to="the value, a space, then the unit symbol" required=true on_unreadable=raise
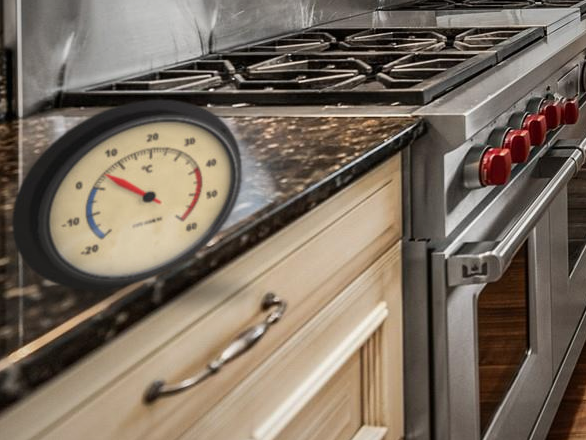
5 °C
